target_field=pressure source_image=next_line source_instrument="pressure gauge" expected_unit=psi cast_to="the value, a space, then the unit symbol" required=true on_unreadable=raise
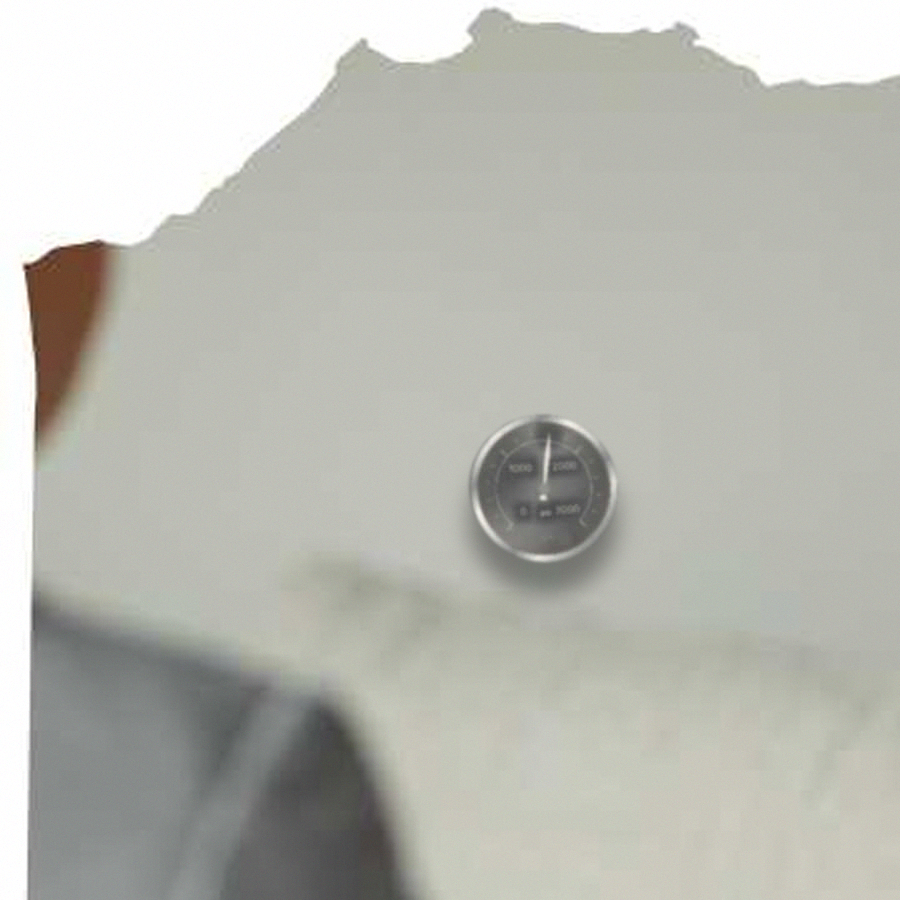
1600 psi
